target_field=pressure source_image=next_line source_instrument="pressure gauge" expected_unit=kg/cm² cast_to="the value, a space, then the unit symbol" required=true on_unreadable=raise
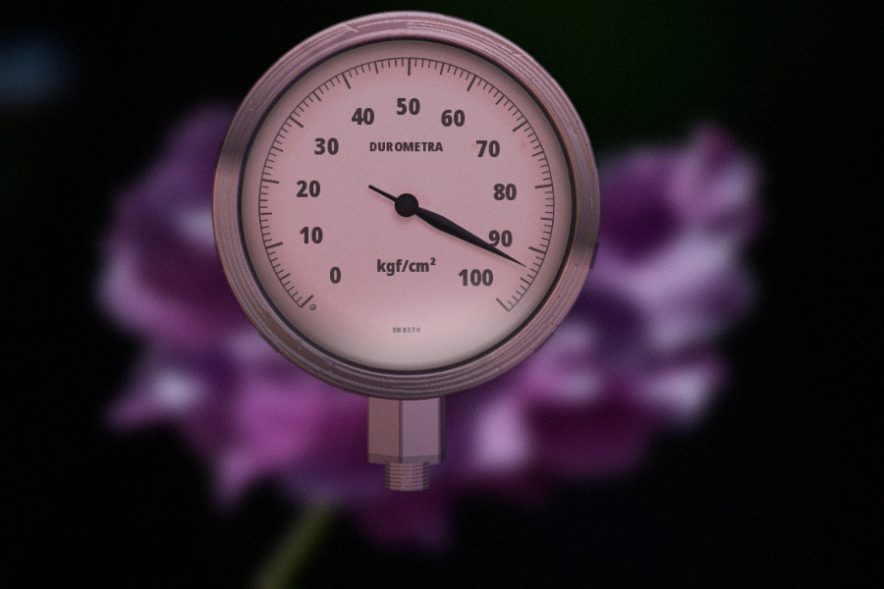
93 kg/cm²
